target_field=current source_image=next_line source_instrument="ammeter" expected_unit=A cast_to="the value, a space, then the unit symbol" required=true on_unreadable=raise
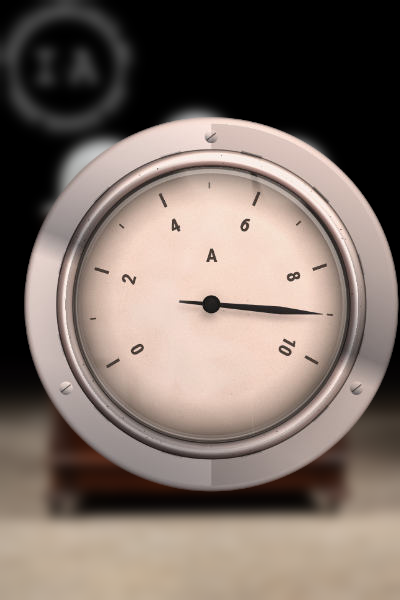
9 A
